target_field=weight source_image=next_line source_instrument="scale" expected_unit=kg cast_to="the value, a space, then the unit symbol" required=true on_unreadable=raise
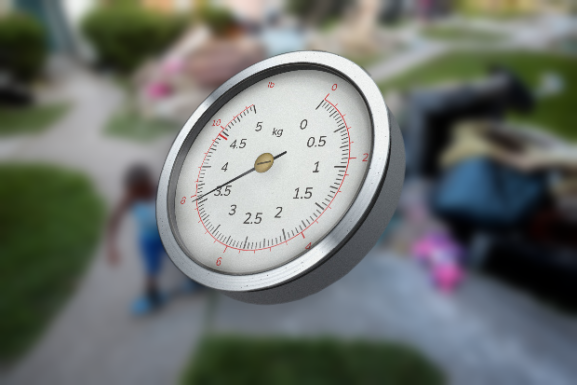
3.5 kg
